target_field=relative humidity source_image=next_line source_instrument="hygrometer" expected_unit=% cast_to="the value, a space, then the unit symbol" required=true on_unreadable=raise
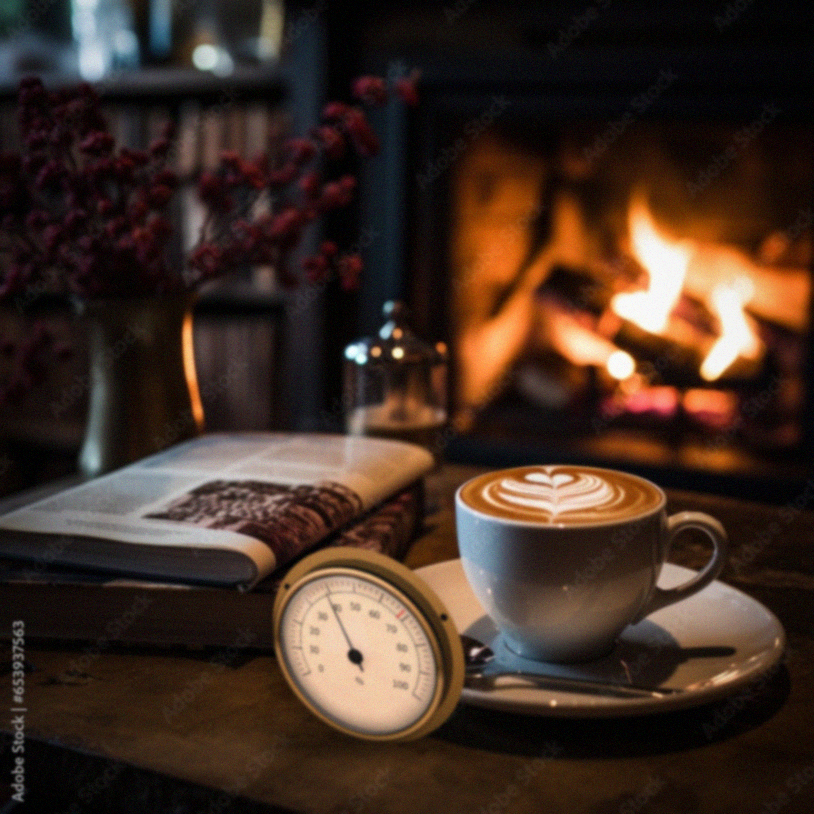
40 %
